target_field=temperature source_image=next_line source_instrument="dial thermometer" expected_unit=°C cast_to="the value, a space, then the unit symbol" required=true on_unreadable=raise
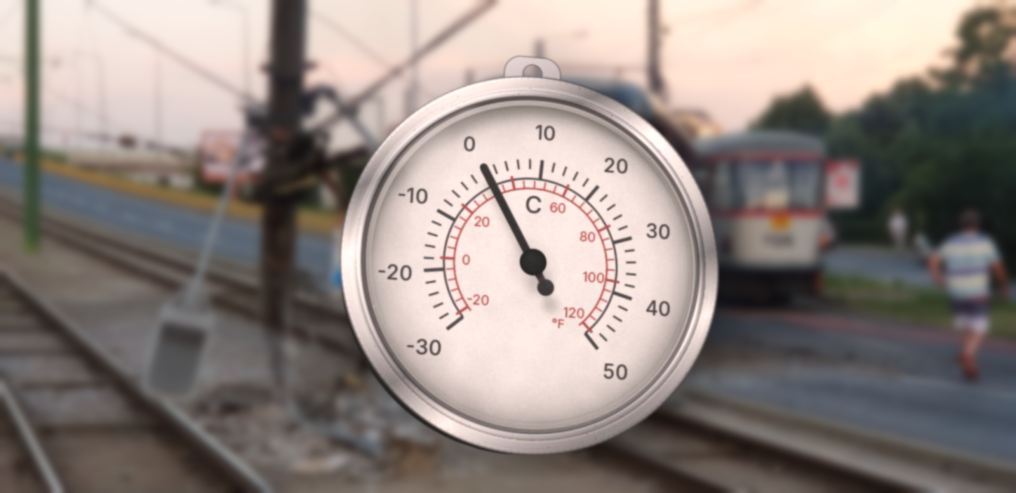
0 °C
